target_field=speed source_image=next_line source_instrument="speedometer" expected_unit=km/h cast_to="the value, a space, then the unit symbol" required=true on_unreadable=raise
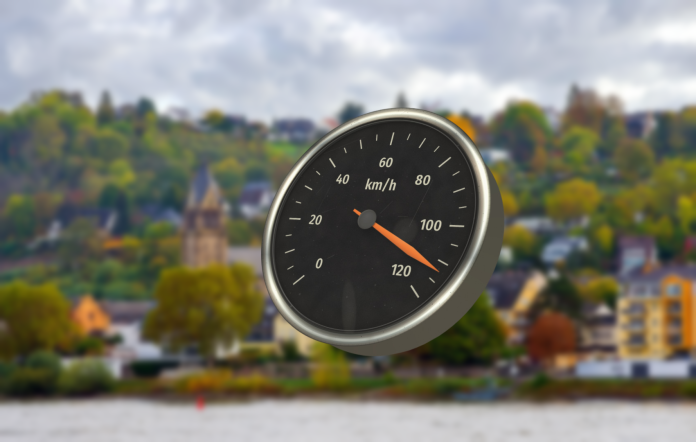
112.5 km/h
